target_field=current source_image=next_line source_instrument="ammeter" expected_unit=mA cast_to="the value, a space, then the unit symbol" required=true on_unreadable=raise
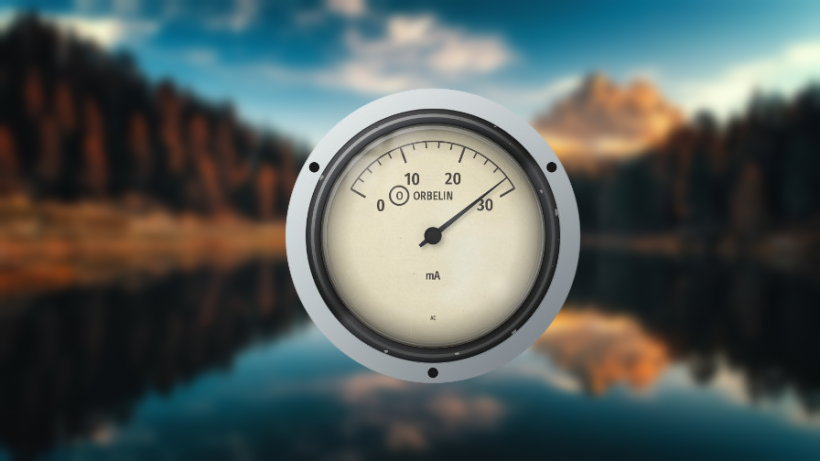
28 mA
